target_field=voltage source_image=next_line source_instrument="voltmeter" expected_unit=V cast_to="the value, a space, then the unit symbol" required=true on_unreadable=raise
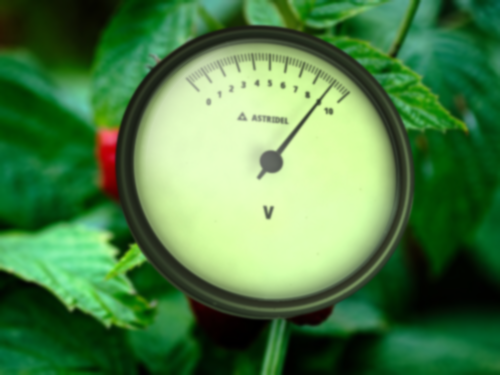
9 V
